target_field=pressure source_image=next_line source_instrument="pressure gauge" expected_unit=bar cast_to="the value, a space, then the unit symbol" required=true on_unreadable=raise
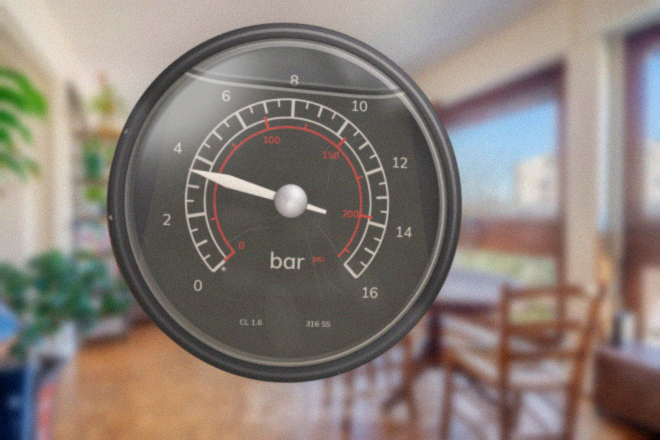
3.5 bar
